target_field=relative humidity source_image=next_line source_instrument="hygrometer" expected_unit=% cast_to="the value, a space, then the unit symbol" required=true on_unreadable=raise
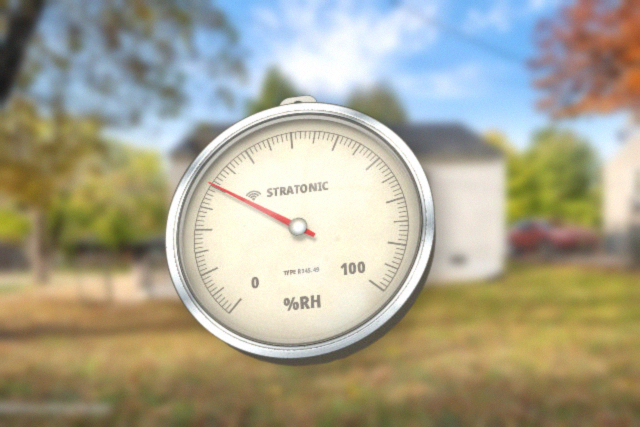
30 %
